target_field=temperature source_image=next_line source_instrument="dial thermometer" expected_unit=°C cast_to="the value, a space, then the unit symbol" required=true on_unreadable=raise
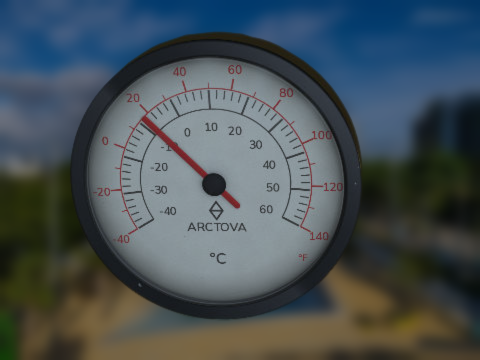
-8 °C
